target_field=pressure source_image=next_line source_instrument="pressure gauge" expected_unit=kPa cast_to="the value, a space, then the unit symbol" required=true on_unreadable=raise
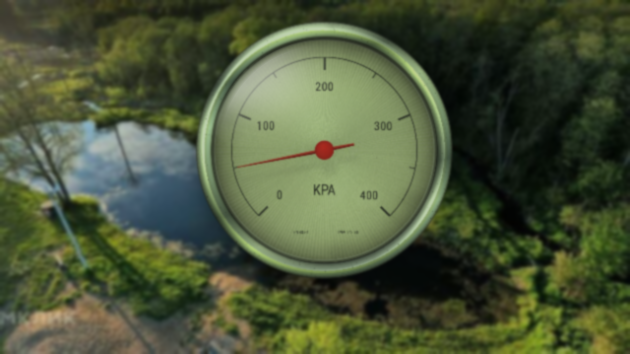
50 kPa
